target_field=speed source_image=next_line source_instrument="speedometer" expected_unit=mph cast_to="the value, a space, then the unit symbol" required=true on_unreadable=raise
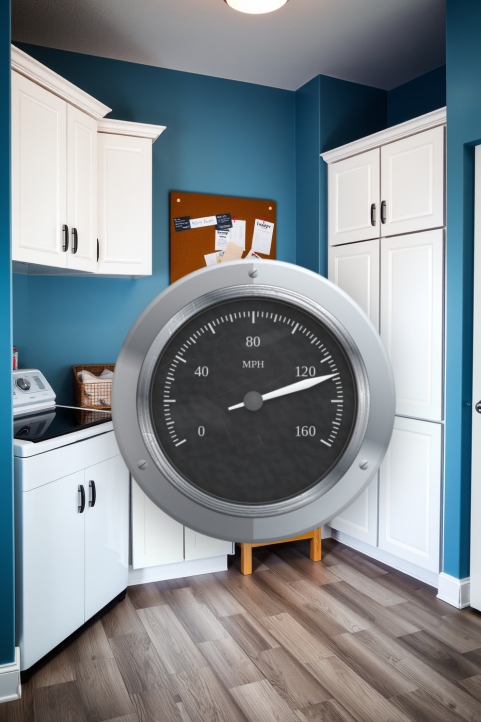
128 mph
